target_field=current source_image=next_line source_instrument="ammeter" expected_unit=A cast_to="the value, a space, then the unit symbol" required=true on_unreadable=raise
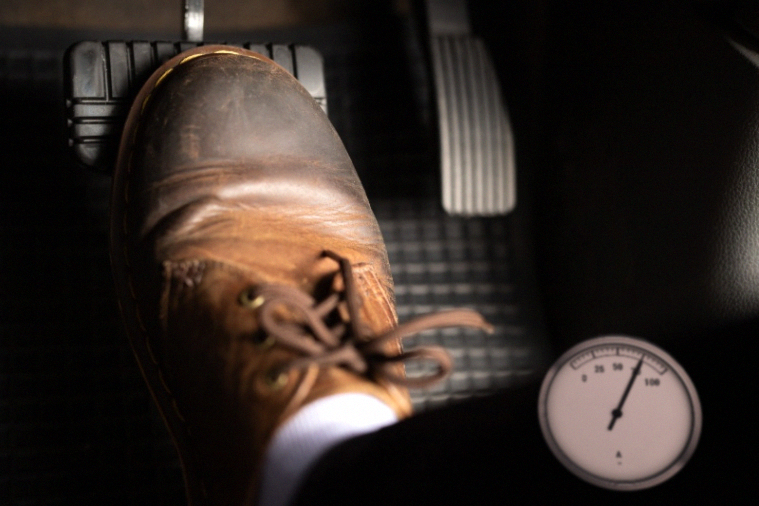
75 A
